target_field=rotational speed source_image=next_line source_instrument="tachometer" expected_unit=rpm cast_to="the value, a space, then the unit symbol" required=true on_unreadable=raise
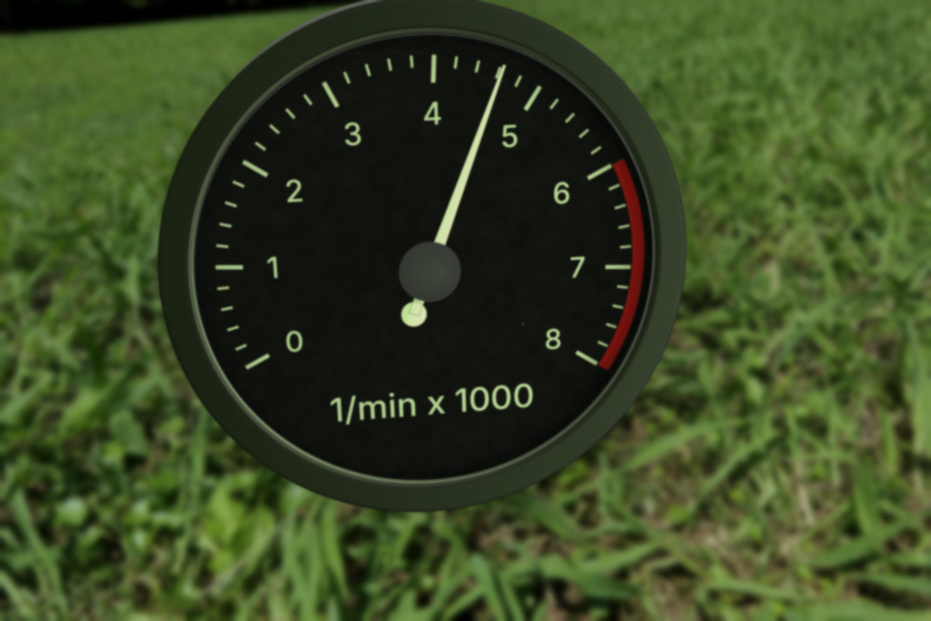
4600 rpm
